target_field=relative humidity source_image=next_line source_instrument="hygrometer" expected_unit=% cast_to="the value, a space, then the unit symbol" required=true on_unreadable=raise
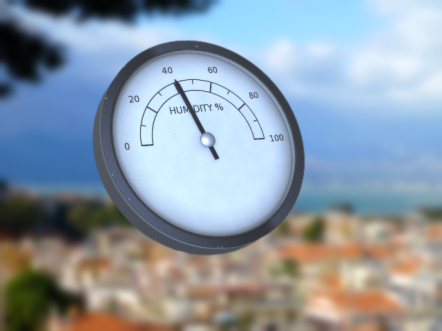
40 %
